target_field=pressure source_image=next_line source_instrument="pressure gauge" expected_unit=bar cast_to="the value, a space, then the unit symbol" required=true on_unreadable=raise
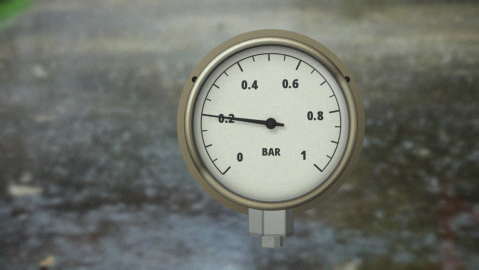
0.2 bar
